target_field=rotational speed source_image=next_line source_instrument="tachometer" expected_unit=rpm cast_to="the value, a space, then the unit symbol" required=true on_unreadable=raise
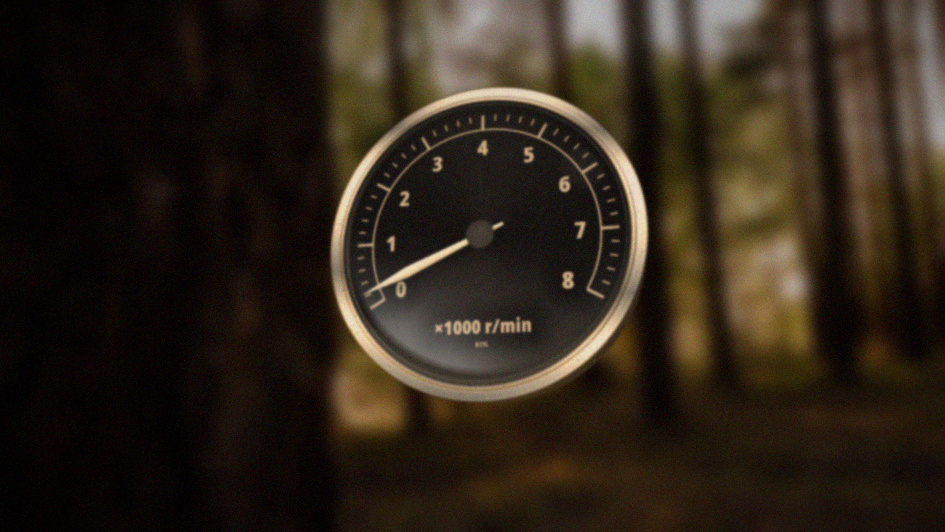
200 rpm
